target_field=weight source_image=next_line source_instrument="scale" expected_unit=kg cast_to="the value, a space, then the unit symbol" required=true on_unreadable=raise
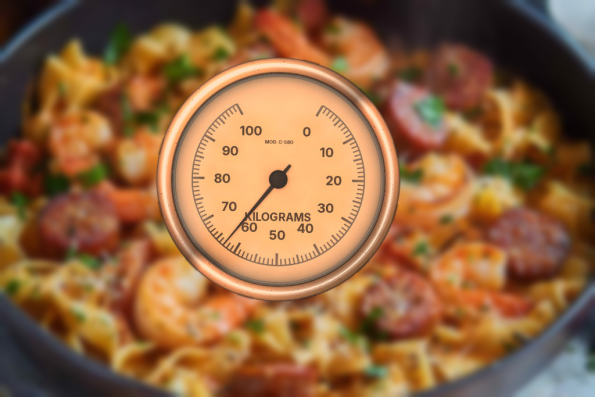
63 kg
